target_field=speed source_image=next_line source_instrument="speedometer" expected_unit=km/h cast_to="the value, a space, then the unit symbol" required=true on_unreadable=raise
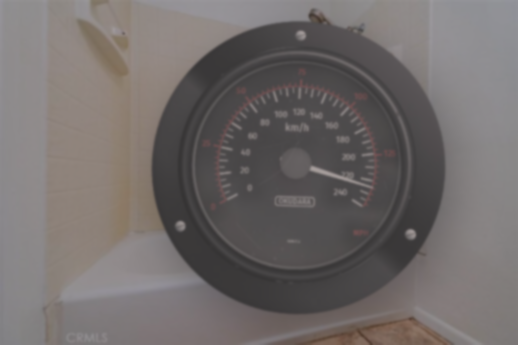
225 km/h
